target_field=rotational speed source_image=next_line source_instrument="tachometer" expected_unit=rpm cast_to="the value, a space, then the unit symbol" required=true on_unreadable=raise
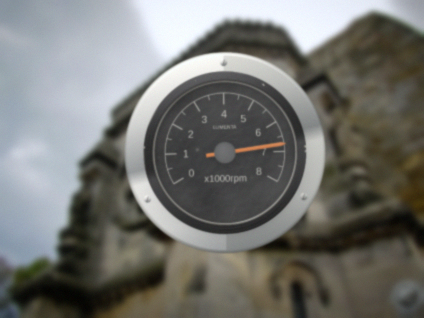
6750 rpm
